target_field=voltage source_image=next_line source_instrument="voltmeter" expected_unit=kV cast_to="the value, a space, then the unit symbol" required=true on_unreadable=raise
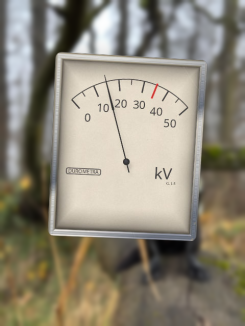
15 kV
